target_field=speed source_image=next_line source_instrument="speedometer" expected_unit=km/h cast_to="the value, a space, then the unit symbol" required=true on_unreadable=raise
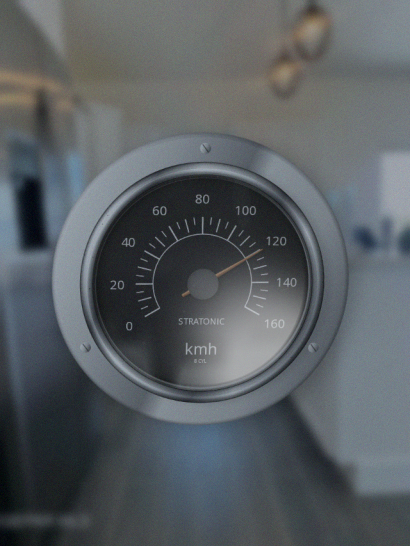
120 km/h
